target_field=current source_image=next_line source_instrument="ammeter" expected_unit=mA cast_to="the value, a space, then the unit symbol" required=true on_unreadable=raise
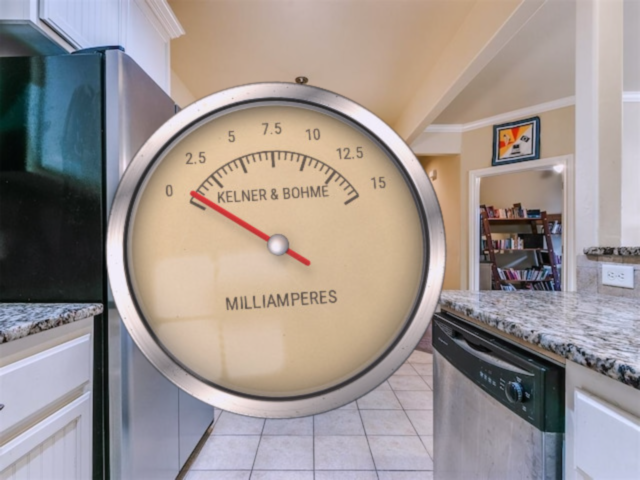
0.5 mA
